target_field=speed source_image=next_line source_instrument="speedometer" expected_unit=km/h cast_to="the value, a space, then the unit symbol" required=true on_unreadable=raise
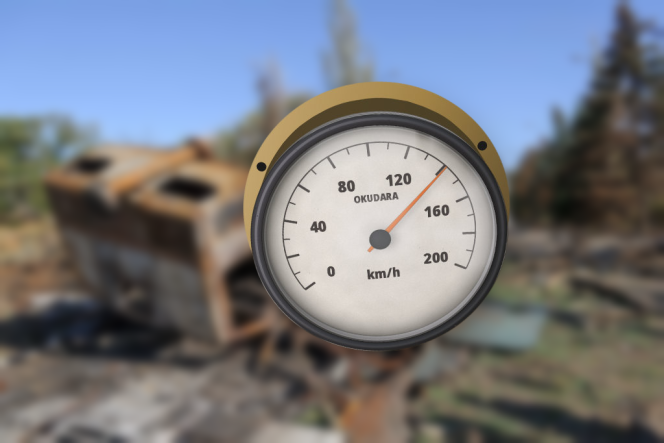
140 km/h
